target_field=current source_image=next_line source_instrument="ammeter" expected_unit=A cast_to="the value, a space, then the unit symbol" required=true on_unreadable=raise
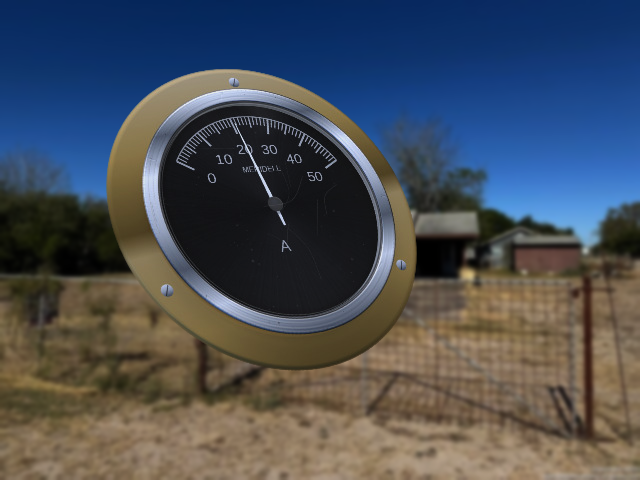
20 A
